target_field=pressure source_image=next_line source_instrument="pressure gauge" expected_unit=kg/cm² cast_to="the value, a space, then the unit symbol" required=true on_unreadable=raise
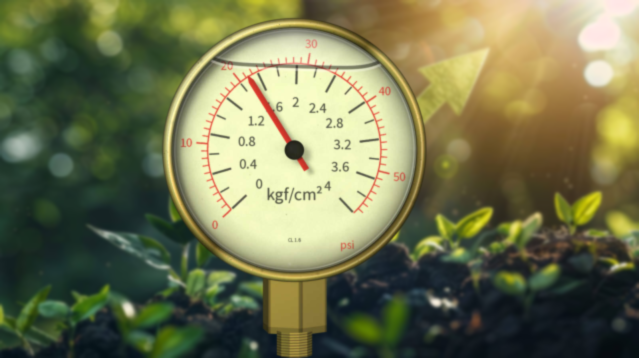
1.5 kg/cm²
